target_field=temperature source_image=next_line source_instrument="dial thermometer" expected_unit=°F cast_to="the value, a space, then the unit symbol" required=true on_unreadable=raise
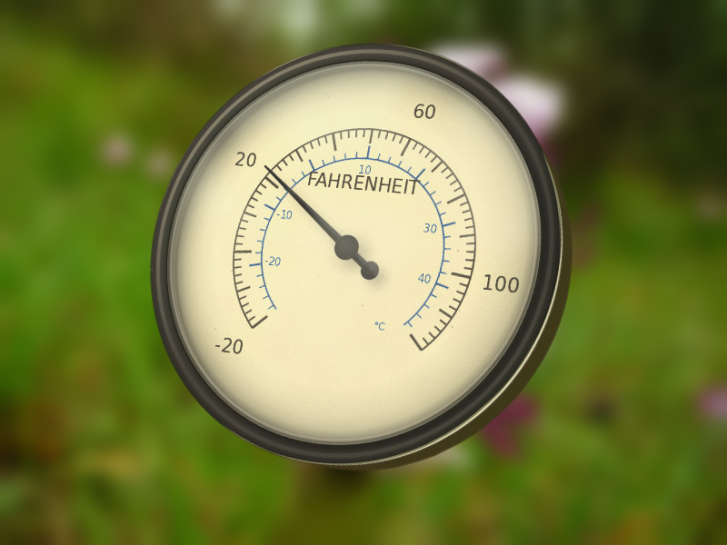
22 °F
